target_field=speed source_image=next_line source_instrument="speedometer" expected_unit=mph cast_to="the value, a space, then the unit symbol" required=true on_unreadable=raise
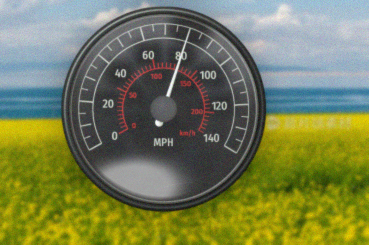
80 mph
